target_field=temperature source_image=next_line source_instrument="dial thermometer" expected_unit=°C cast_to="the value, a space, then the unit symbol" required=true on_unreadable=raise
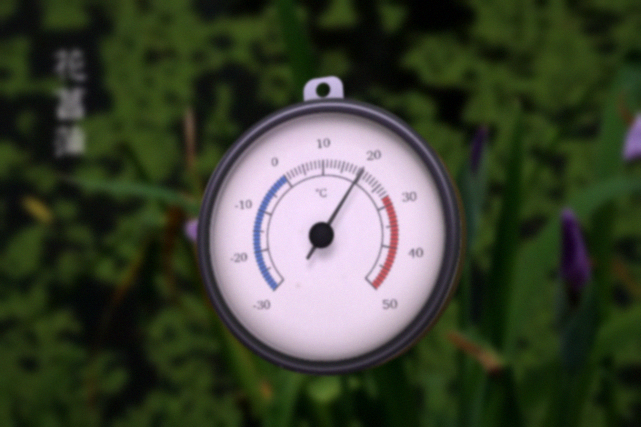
20 °C
